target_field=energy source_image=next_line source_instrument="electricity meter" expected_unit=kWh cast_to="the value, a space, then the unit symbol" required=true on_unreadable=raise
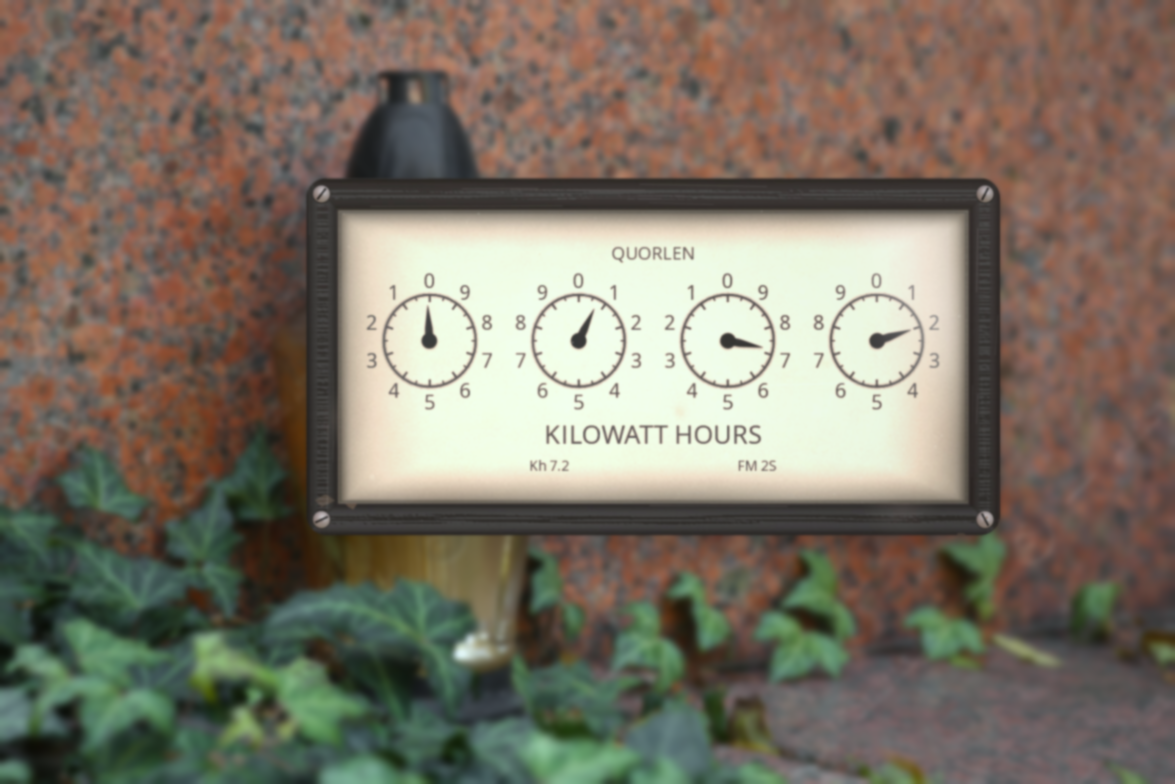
72 kWh
